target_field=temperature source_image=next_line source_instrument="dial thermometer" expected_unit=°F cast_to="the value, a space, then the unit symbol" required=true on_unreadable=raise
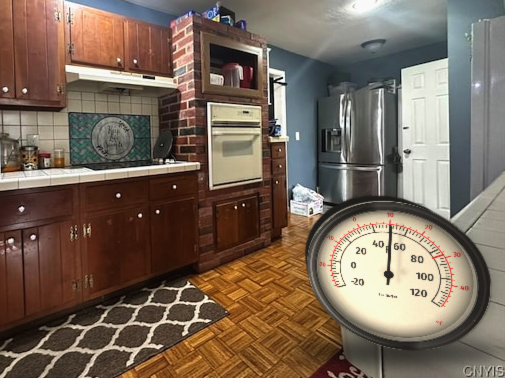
50 °F
